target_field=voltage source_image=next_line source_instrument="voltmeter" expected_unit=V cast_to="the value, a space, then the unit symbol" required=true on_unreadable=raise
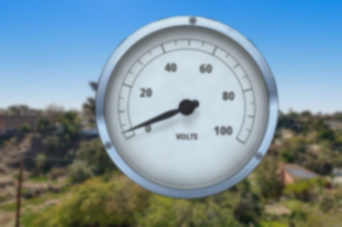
2.5 V
